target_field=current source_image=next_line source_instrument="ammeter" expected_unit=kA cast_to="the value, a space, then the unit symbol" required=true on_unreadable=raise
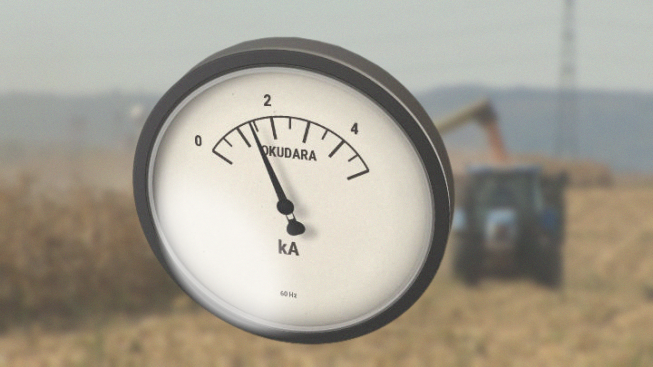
1.5 kA
